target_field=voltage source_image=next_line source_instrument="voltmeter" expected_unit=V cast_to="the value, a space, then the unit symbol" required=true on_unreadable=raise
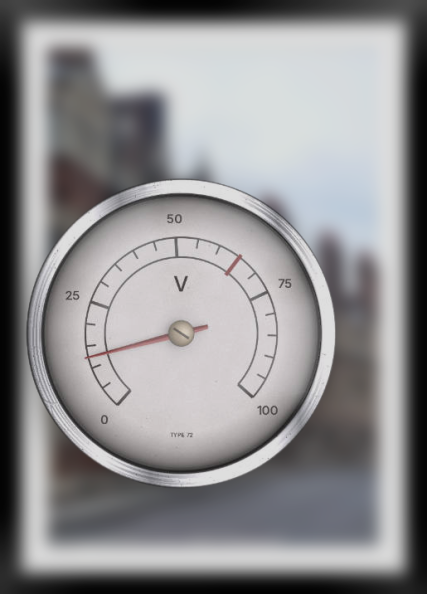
12.5 V
